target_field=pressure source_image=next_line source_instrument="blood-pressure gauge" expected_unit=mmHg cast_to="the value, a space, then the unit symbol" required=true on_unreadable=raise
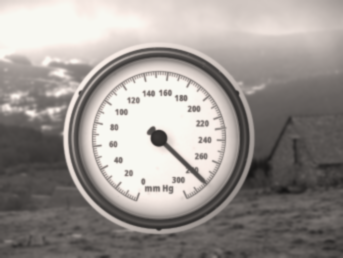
280 mmHg
